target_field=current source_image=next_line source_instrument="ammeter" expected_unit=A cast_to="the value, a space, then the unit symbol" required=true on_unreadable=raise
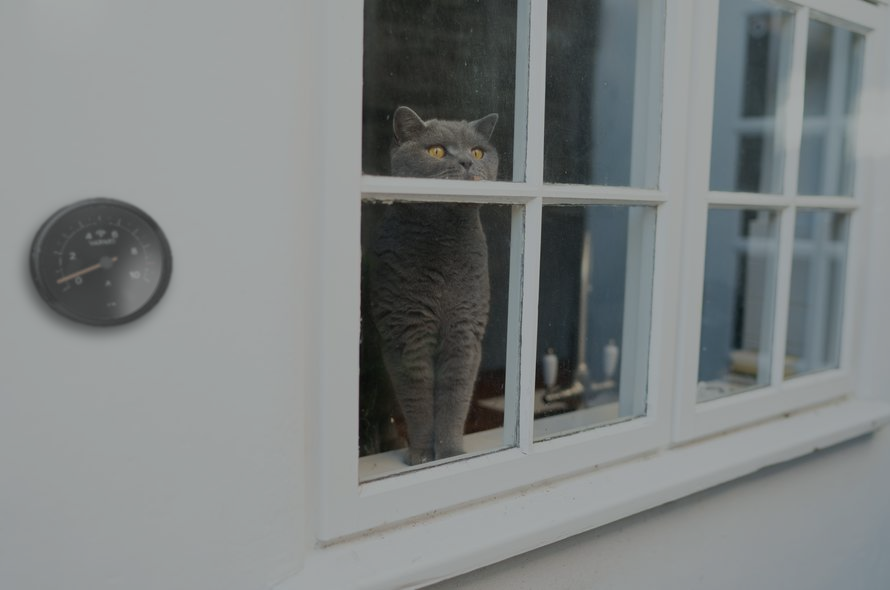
0.5 A
